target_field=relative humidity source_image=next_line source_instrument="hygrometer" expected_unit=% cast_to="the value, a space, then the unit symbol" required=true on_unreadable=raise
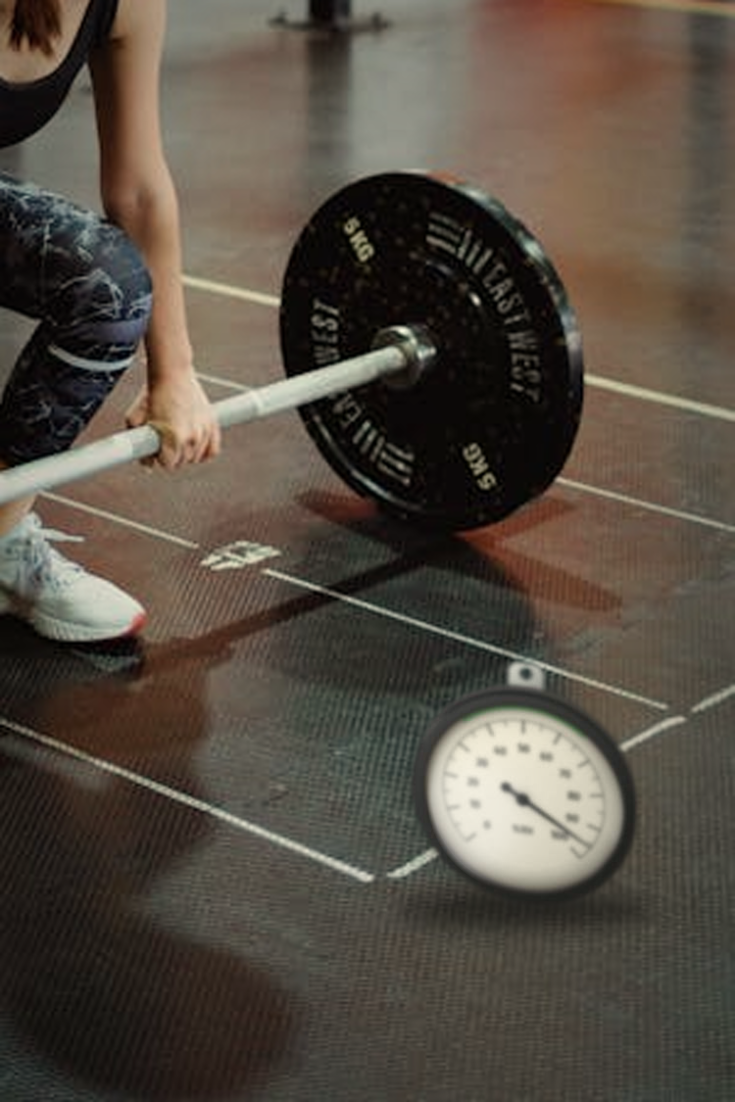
95 %
